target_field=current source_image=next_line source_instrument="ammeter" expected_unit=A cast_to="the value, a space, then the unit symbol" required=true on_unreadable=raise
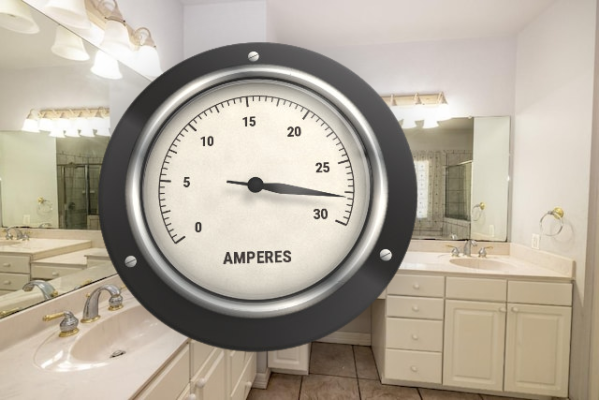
28 A
